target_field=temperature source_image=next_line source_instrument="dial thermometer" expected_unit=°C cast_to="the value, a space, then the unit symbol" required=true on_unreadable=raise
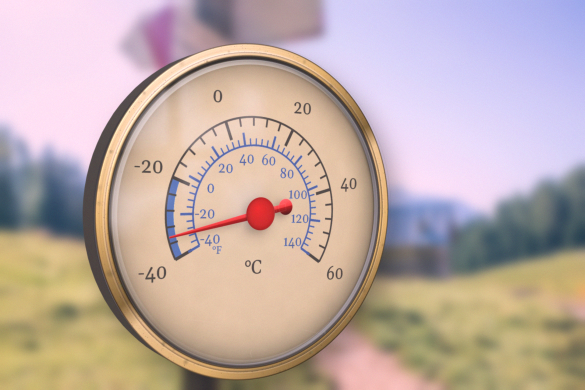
-34 °C
